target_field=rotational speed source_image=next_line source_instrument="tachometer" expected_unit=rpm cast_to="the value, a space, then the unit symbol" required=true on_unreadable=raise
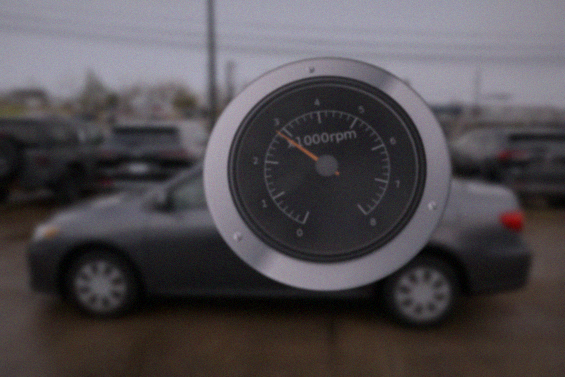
2800 rpm
